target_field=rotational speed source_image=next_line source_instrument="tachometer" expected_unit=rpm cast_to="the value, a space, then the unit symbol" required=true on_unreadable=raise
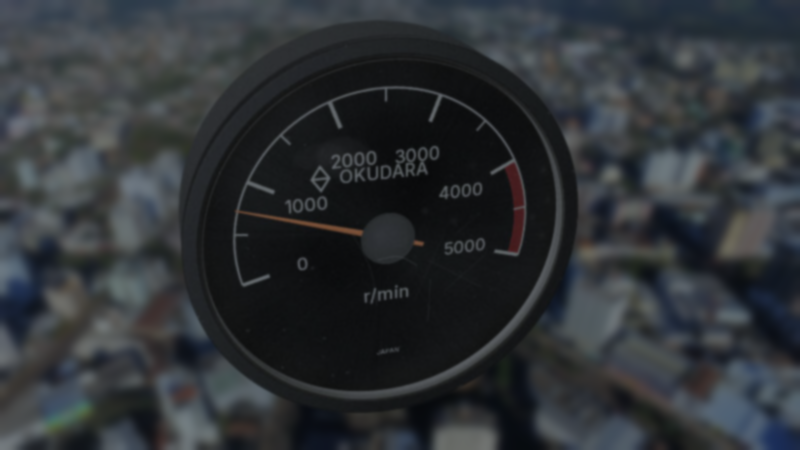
750 rpm
